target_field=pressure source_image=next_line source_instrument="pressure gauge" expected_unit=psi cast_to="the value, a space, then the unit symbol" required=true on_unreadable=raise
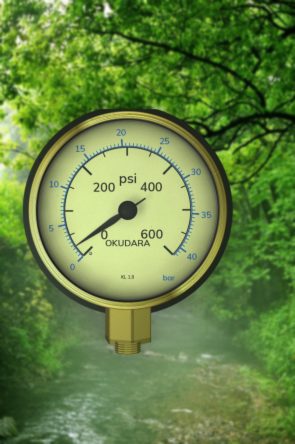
25 psi
